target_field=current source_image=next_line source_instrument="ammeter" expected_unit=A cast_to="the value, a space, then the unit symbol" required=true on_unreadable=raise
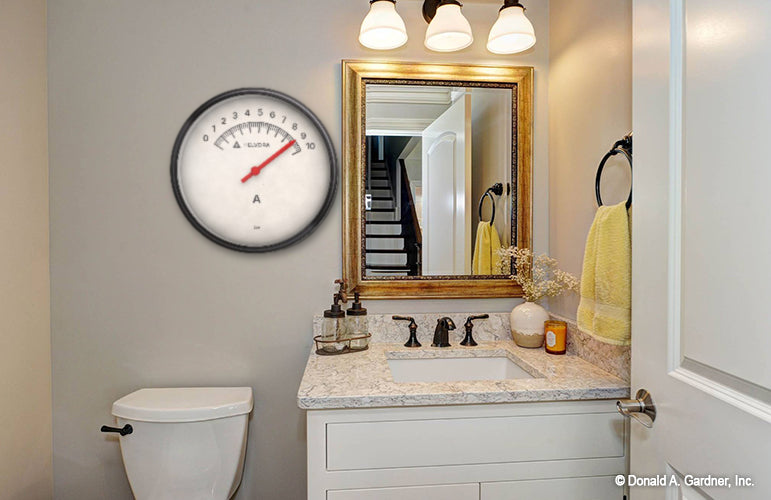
9 A
